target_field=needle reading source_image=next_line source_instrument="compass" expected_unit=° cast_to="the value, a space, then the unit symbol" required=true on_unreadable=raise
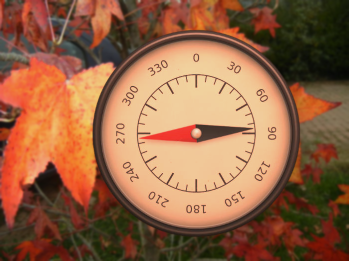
265 °
